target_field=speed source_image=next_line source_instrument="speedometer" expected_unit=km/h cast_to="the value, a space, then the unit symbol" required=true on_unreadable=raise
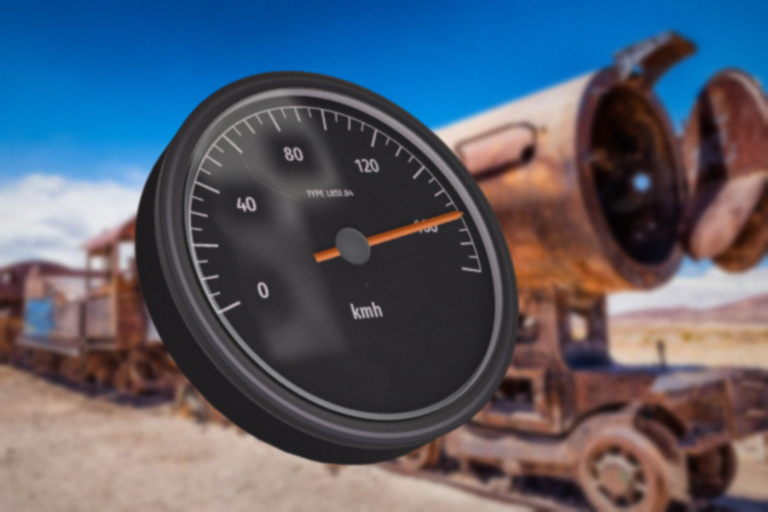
160 km/h
